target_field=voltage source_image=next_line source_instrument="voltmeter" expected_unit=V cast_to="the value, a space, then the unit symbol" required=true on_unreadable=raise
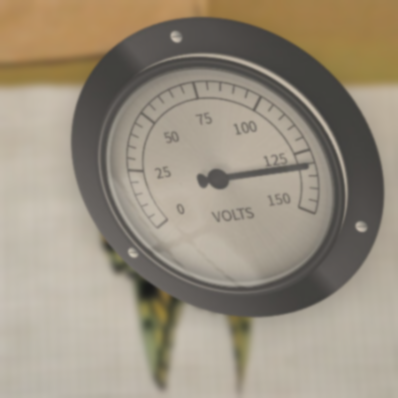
130 V
